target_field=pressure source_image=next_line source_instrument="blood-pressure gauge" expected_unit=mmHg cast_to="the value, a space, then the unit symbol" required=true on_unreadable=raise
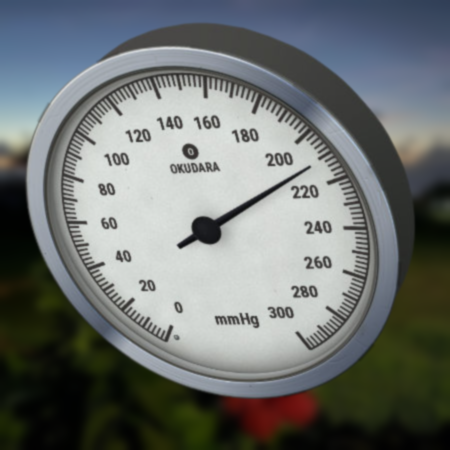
210 mmHg
